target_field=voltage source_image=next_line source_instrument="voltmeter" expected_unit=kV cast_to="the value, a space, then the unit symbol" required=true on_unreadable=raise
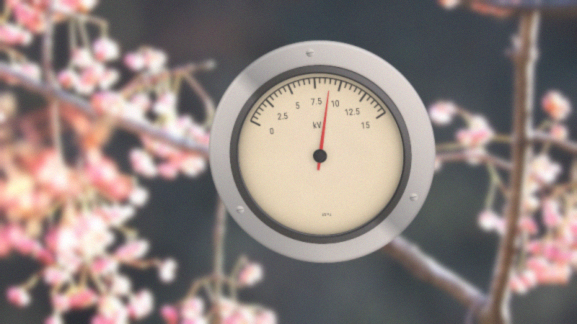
9 kV
